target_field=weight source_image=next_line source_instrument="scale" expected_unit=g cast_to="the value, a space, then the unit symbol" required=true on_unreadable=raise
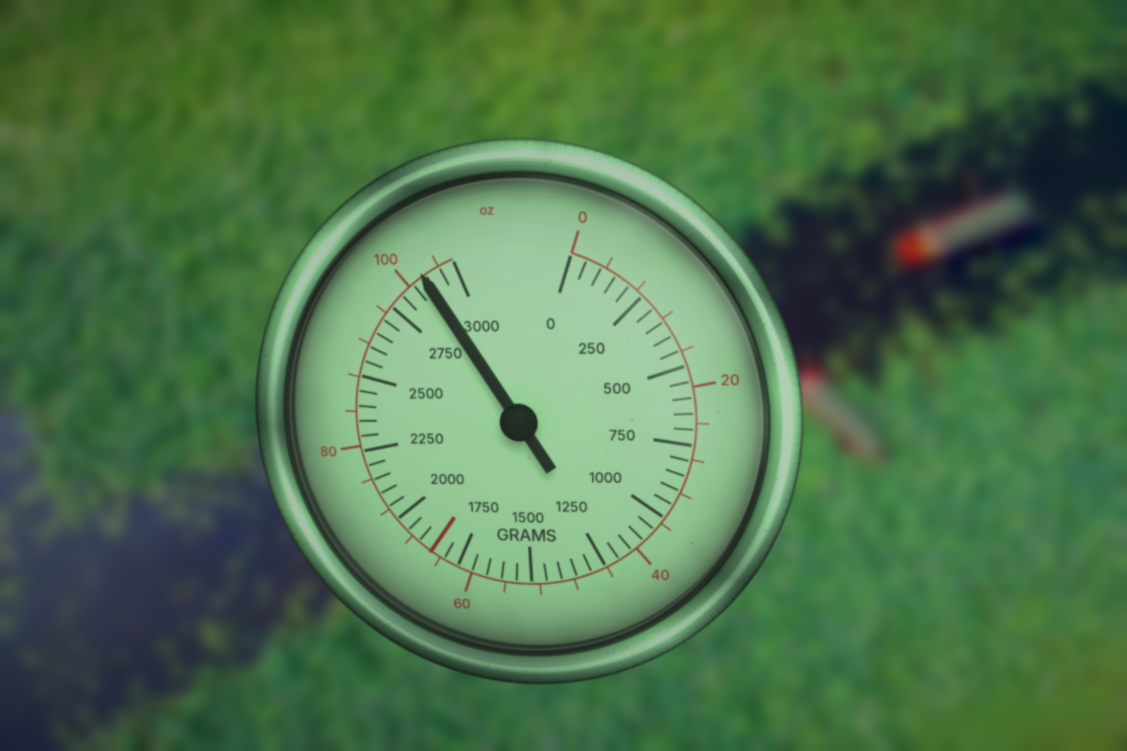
2900 g
